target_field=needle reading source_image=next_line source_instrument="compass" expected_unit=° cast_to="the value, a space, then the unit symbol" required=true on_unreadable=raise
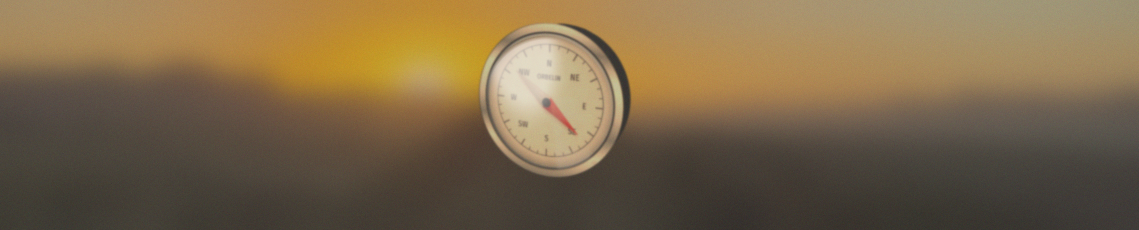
130 °
